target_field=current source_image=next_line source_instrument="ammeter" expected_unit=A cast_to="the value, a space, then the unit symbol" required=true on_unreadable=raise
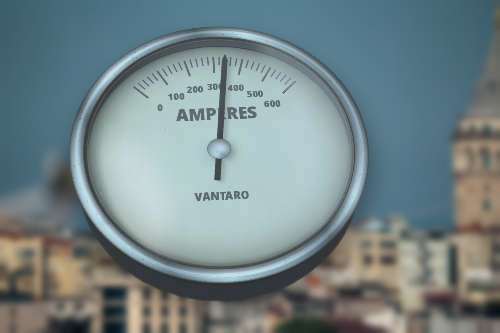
340 A
